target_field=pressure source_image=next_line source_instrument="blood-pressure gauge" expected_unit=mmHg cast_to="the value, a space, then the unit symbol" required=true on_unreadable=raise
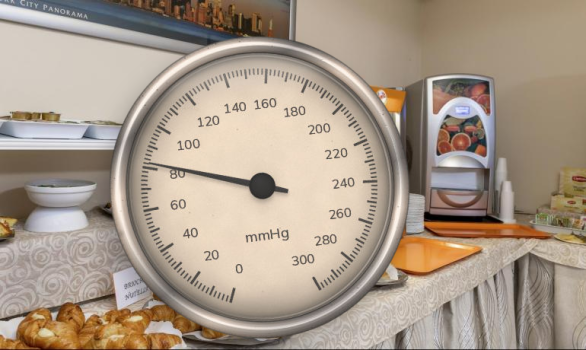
82 mmHg
